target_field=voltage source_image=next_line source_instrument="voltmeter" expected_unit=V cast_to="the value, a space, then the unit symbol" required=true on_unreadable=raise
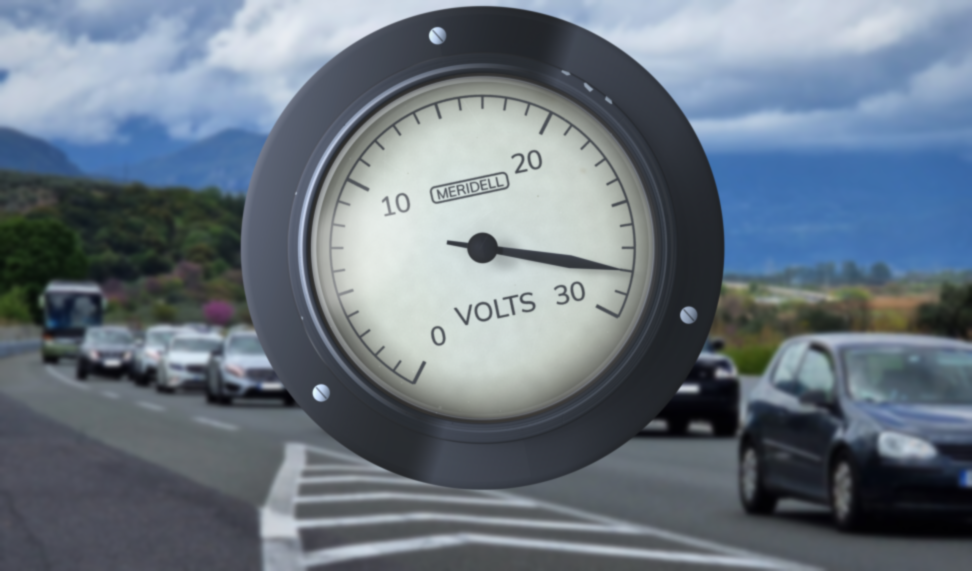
28 V
